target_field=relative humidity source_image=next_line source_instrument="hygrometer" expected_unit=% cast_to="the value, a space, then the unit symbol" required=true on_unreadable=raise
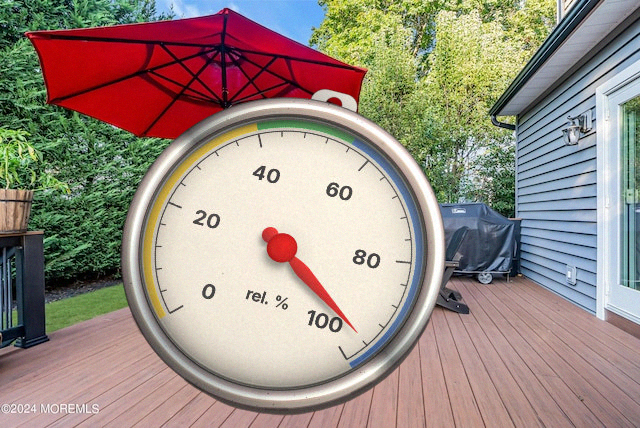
96 %
